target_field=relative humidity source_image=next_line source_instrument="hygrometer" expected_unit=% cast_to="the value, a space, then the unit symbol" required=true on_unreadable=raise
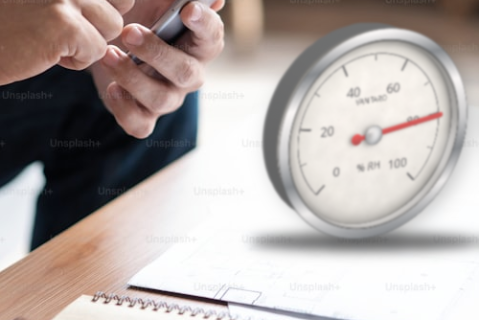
80 %
